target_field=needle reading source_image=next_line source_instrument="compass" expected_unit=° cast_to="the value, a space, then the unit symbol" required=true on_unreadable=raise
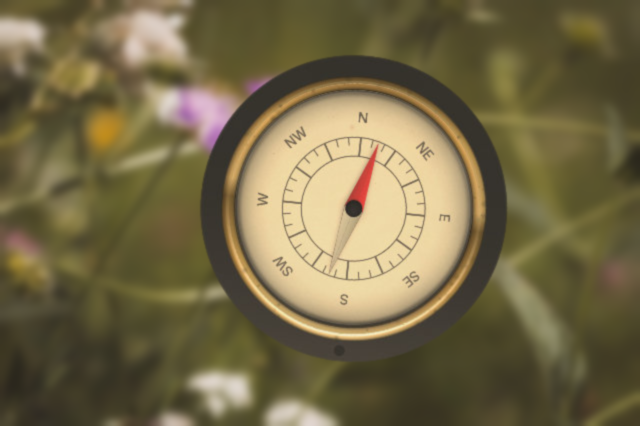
15 °
